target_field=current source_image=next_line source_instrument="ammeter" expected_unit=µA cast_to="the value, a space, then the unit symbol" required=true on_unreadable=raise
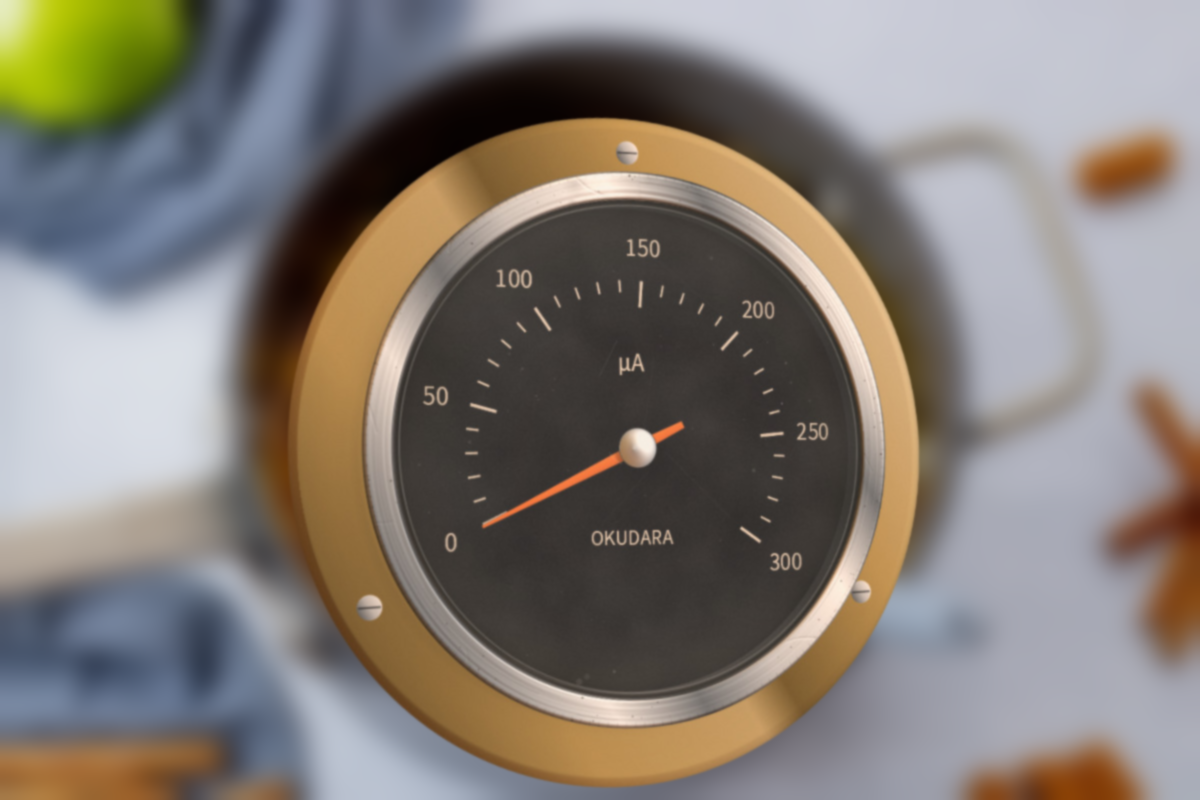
0 µA
